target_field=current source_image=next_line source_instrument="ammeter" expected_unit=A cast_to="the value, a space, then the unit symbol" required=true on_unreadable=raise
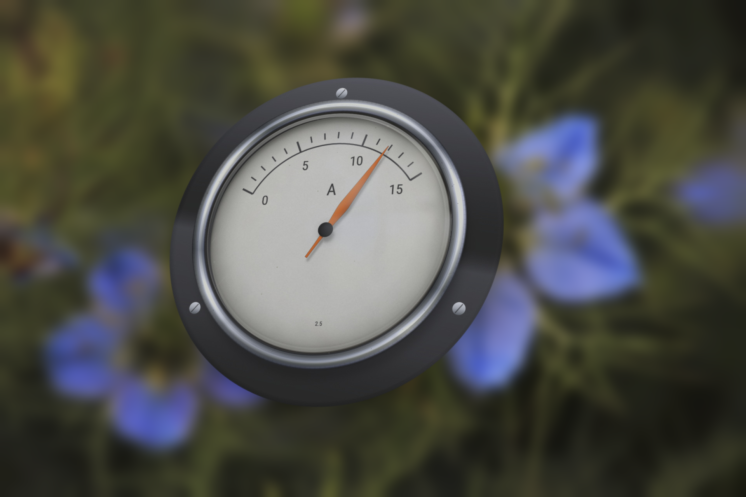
12 A
